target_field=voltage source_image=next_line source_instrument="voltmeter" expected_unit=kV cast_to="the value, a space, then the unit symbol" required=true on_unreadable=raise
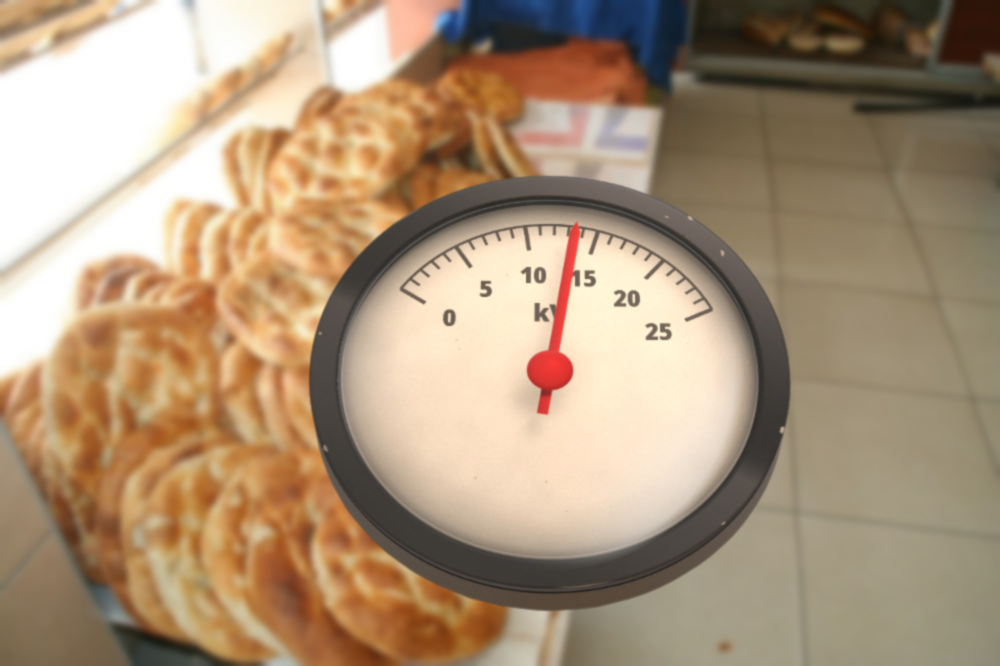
13.5 kV
